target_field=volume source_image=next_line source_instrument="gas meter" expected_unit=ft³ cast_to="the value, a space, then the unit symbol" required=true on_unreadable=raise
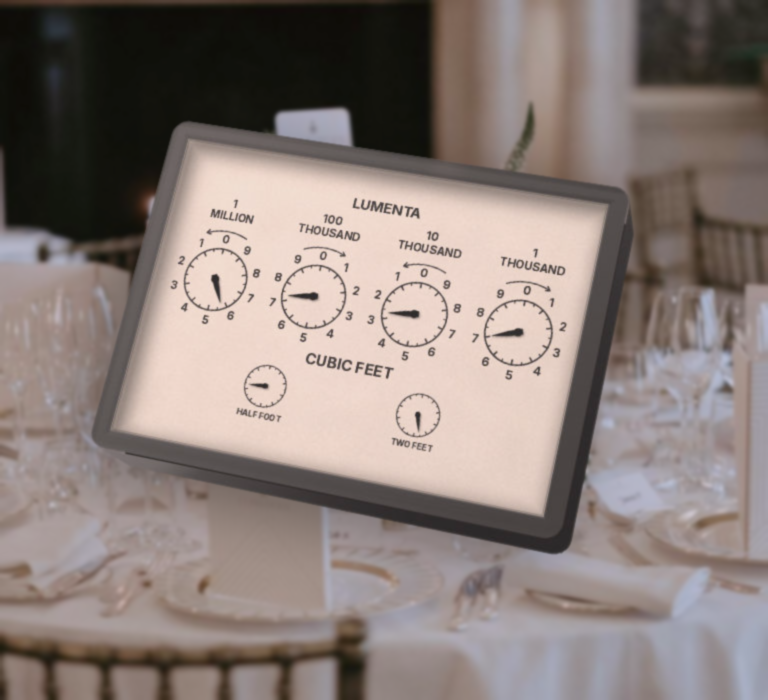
572700 ft³
